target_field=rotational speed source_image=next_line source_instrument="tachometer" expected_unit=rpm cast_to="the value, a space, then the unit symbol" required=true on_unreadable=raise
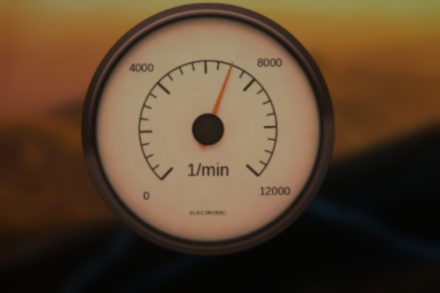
7000 rpm
